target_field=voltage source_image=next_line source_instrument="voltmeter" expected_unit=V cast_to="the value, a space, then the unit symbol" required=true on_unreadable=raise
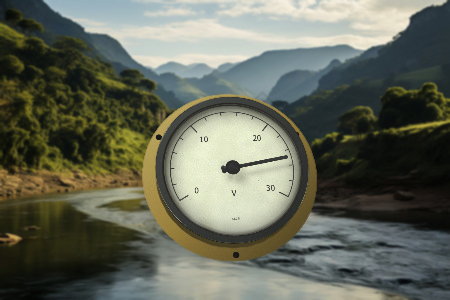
25 V
